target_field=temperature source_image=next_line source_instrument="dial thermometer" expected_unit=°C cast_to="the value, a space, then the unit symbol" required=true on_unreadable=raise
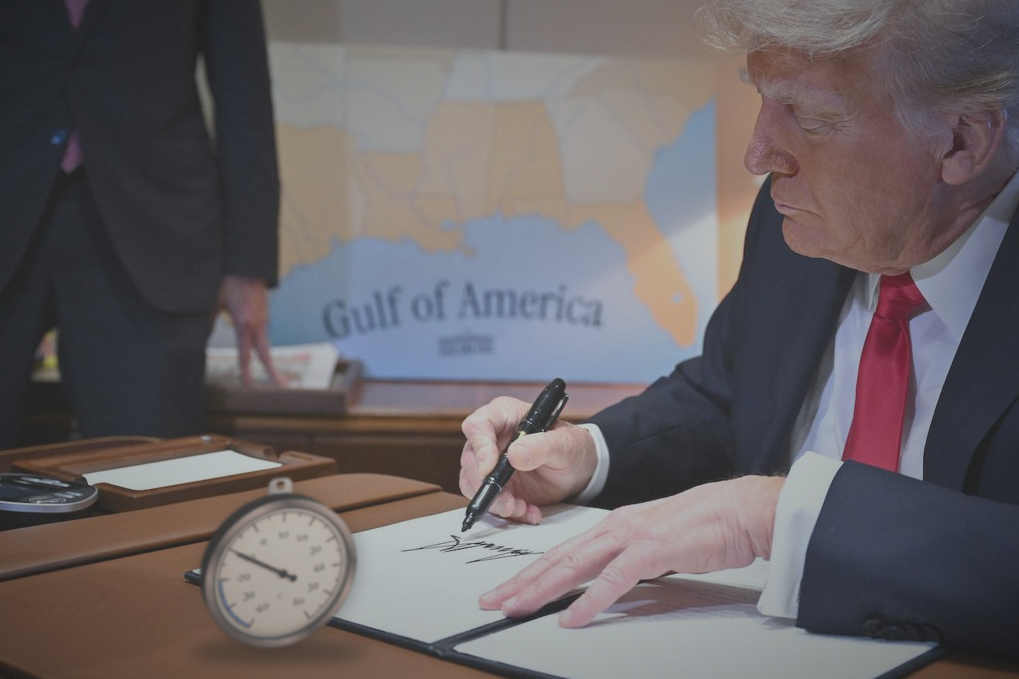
-10 °C
